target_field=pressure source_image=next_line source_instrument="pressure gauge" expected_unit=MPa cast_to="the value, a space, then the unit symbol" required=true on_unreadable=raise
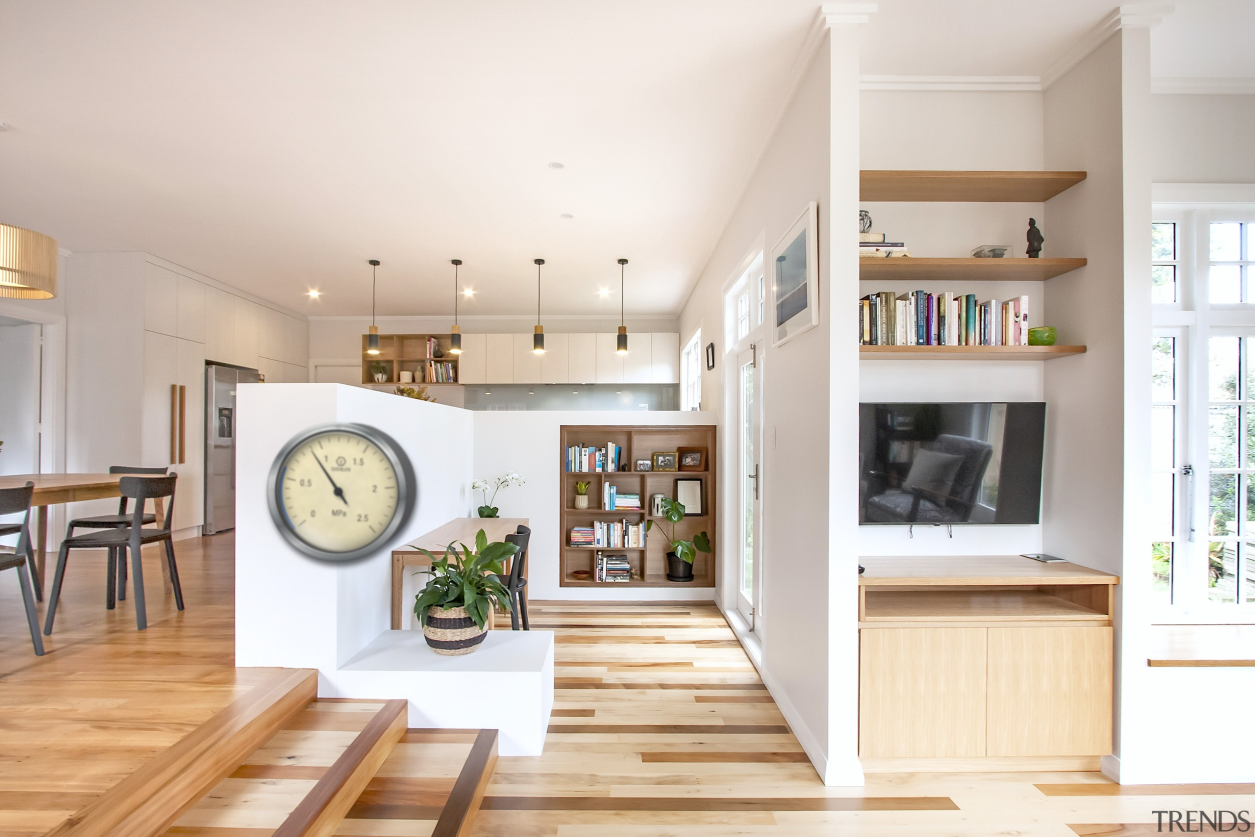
0.9 MPa
